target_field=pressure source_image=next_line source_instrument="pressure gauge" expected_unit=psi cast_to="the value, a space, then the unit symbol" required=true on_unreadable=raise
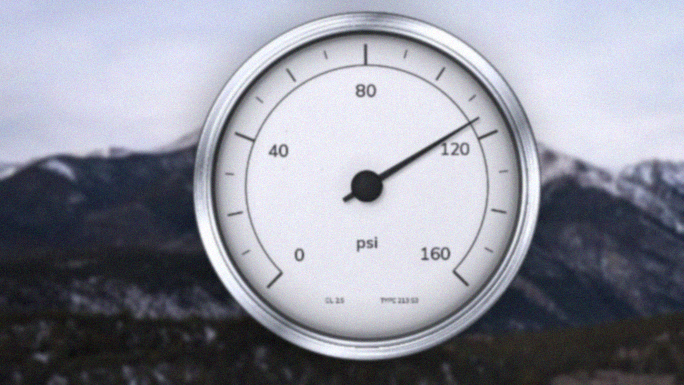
115 psi
